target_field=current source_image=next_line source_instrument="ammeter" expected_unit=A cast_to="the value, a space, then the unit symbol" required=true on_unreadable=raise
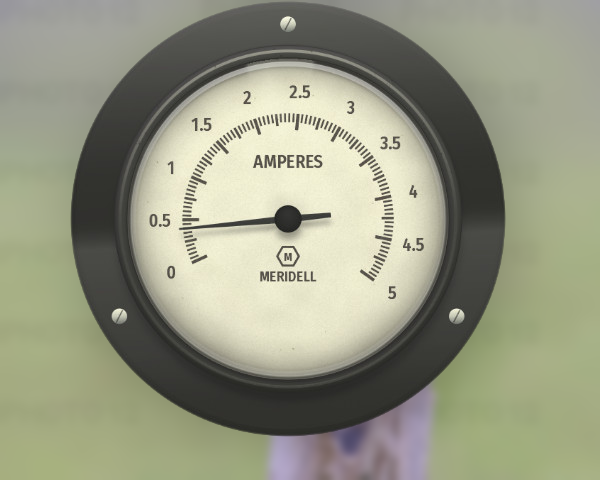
0.4 A
